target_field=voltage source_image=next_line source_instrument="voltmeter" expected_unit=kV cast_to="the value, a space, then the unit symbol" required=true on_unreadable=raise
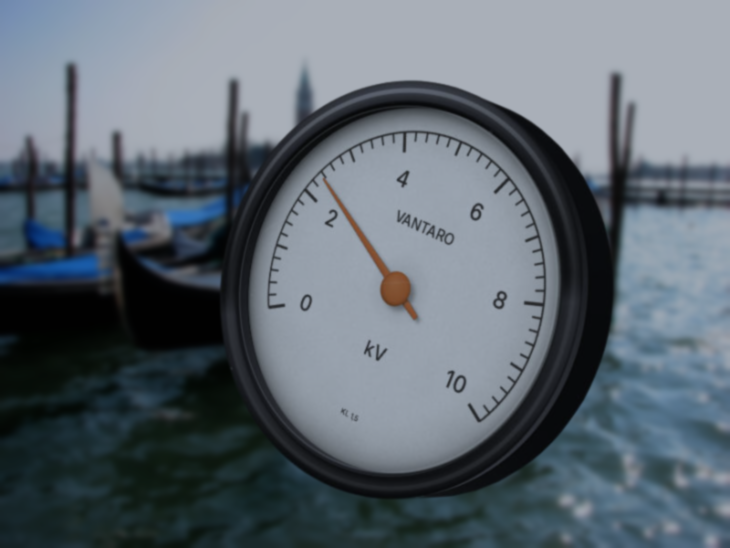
2.4 kV
